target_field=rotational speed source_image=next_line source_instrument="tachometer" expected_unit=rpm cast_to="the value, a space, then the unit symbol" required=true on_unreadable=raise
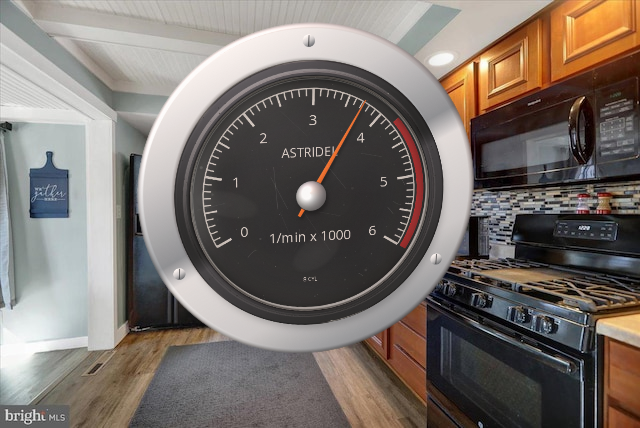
3700 rpm
